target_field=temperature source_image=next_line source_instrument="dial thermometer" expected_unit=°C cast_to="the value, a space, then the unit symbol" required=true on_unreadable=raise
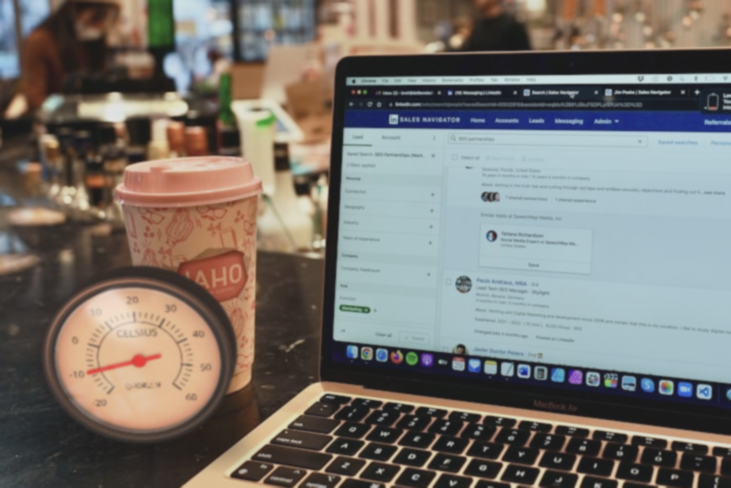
-10 °C
